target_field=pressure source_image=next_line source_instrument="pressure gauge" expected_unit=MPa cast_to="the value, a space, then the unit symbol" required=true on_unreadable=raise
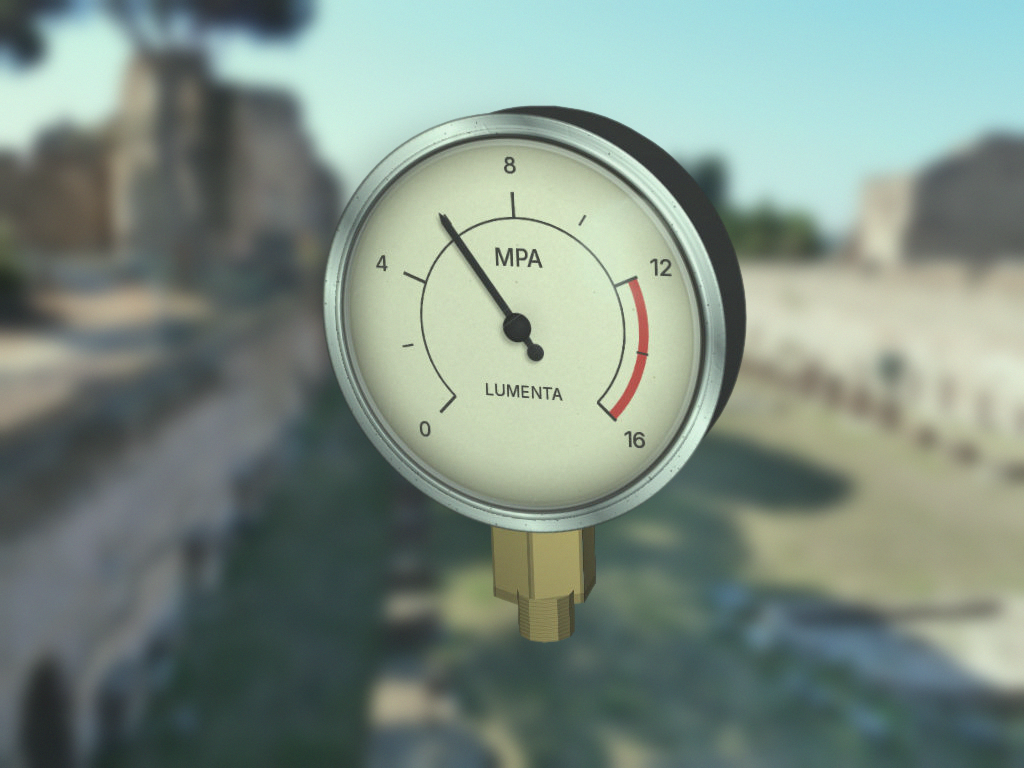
6 MPa
